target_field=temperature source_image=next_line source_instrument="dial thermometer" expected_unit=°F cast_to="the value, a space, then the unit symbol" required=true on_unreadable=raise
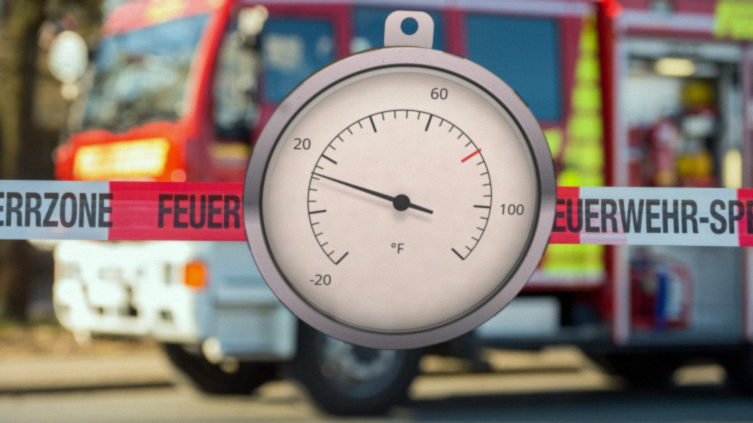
14 °F
